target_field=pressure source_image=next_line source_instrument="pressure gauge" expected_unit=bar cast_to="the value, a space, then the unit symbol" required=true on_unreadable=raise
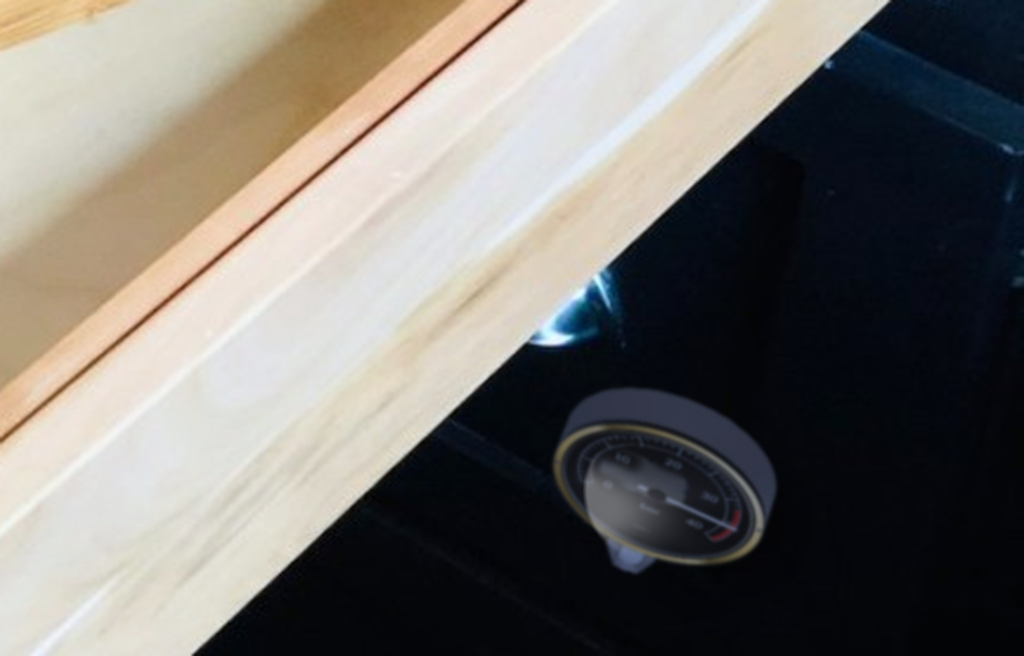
35 bar
